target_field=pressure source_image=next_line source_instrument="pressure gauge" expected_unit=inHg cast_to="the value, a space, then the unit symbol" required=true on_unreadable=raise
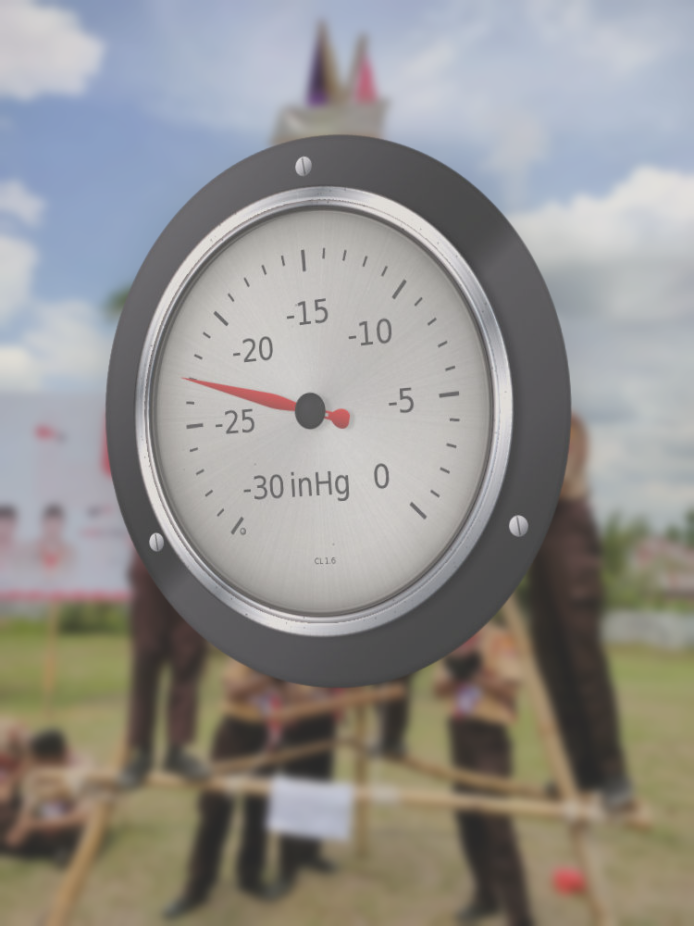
-23 inHg
